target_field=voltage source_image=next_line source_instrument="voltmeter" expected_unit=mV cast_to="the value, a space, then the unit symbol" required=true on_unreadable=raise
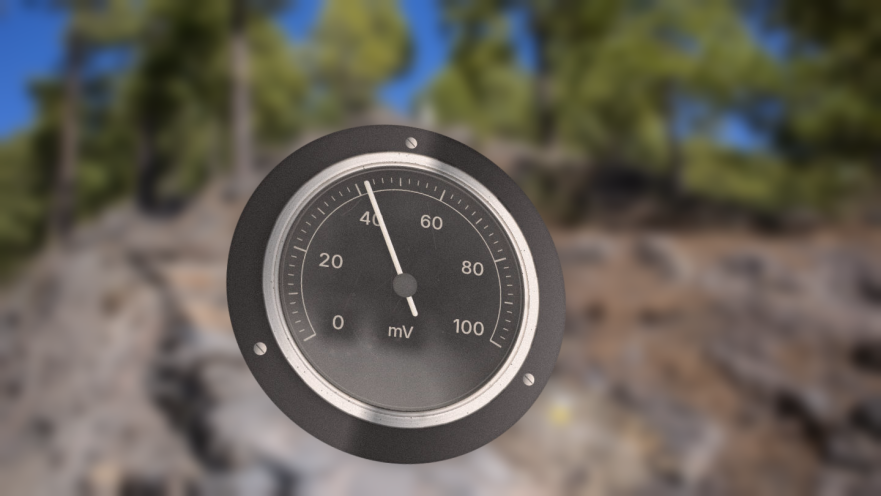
42 mV
